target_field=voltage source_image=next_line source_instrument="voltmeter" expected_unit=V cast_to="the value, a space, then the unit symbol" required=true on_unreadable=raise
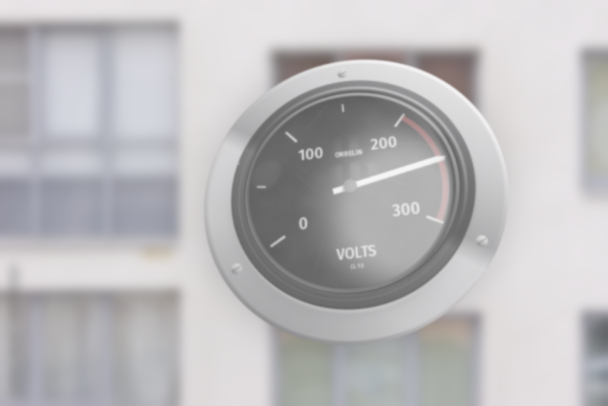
250 V
